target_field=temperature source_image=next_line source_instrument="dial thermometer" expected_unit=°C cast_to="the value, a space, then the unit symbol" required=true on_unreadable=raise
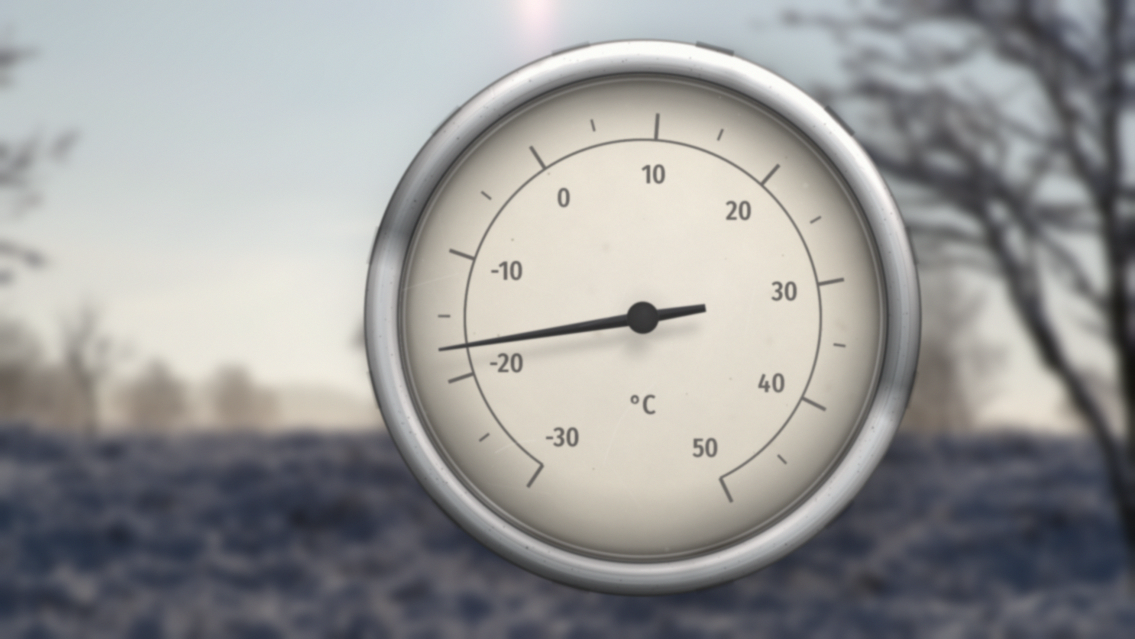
-17.5 °C
